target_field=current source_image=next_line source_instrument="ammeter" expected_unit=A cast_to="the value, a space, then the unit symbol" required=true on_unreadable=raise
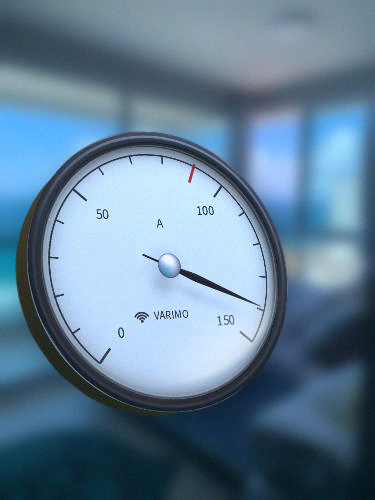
140 A
